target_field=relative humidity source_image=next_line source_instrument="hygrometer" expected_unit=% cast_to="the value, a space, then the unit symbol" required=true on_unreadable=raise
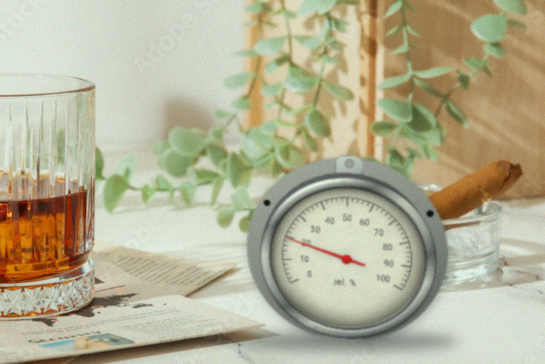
20 %
